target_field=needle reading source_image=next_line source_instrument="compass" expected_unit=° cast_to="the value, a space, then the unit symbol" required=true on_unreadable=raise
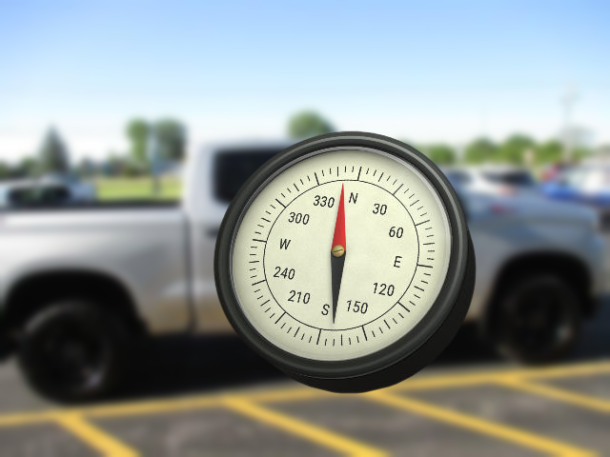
350 °
